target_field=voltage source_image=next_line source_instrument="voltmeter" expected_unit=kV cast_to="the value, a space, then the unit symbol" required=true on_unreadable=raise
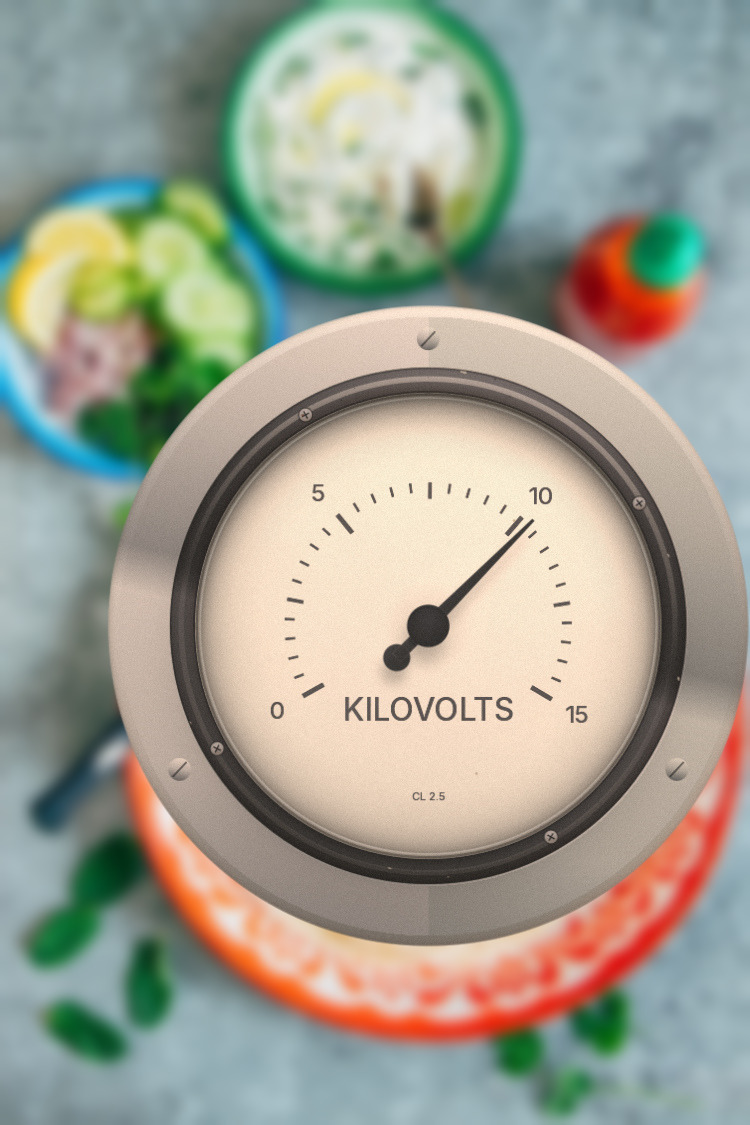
10.25 kV
